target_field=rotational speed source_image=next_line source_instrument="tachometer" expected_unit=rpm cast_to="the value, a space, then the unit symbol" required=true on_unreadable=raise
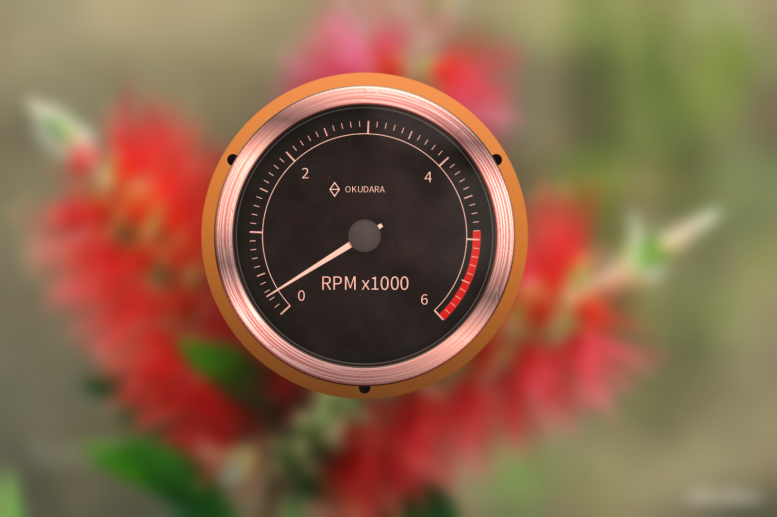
250 rpm
